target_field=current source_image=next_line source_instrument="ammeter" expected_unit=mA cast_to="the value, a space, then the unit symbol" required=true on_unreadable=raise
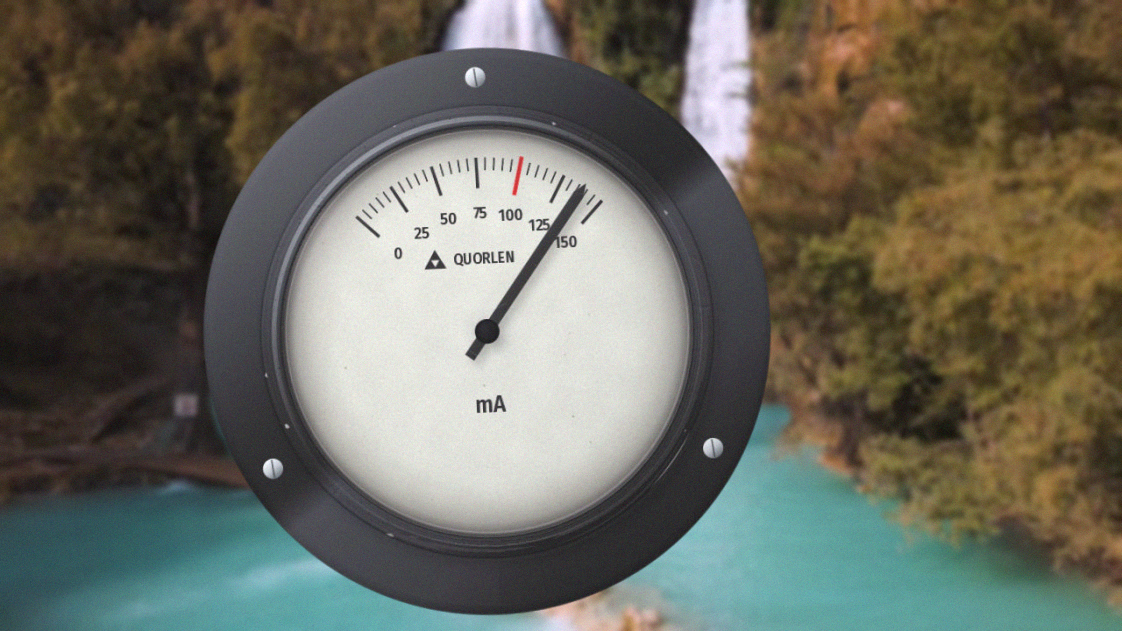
137.5 mA
